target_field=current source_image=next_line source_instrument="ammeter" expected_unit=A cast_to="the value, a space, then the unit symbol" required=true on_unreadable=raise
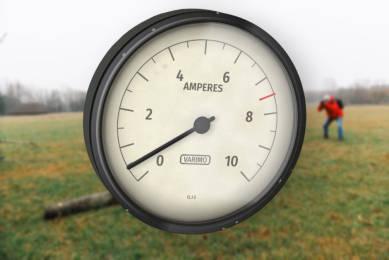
0.5 A
